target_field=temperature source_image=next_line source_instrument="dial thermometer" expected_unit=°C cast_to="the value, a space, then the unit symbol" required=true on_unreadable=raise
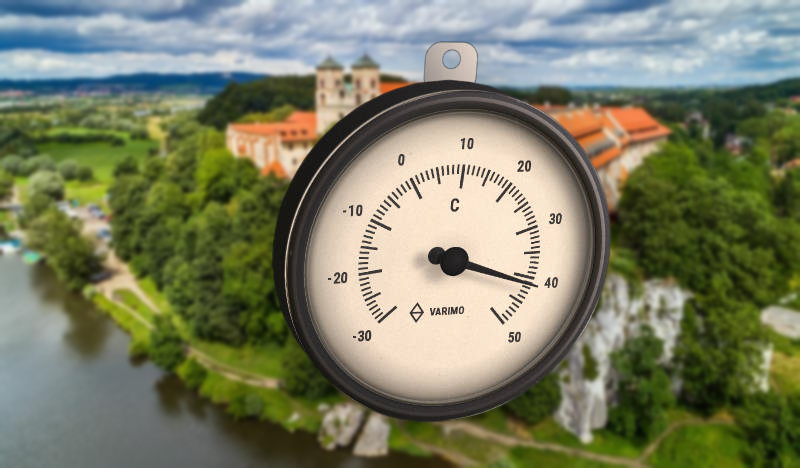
41 °C
